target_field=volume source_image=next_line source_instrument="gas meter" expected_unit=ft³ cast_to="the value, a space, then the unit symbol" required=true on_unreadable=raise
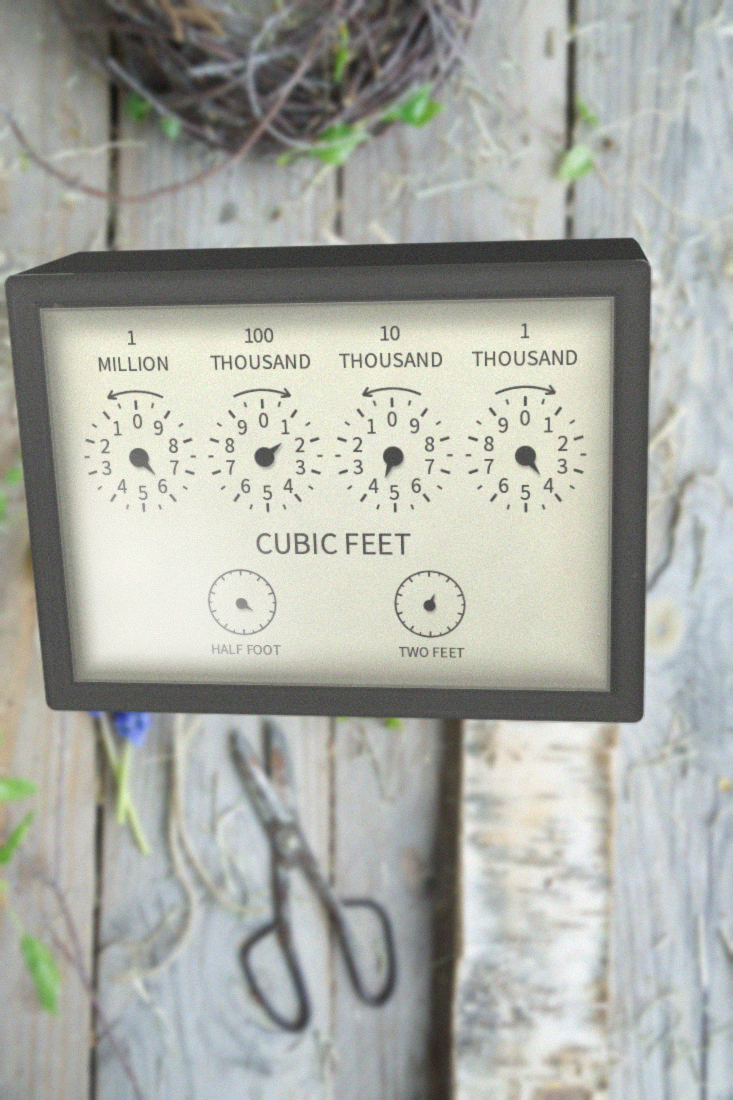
614400 ft³
